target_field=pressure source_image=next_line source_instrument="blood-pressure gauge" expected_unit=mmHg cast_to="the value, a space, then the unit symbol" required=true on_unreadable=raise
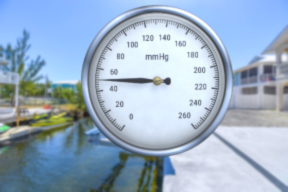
50 mmHg
